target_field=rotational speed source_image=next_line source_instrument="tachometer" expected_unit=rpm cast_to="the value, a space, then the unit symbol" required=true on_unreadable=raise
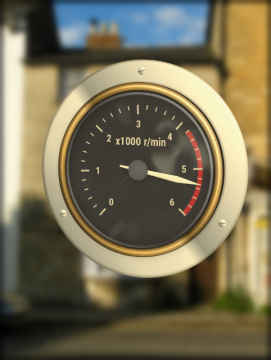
5300 rpm
